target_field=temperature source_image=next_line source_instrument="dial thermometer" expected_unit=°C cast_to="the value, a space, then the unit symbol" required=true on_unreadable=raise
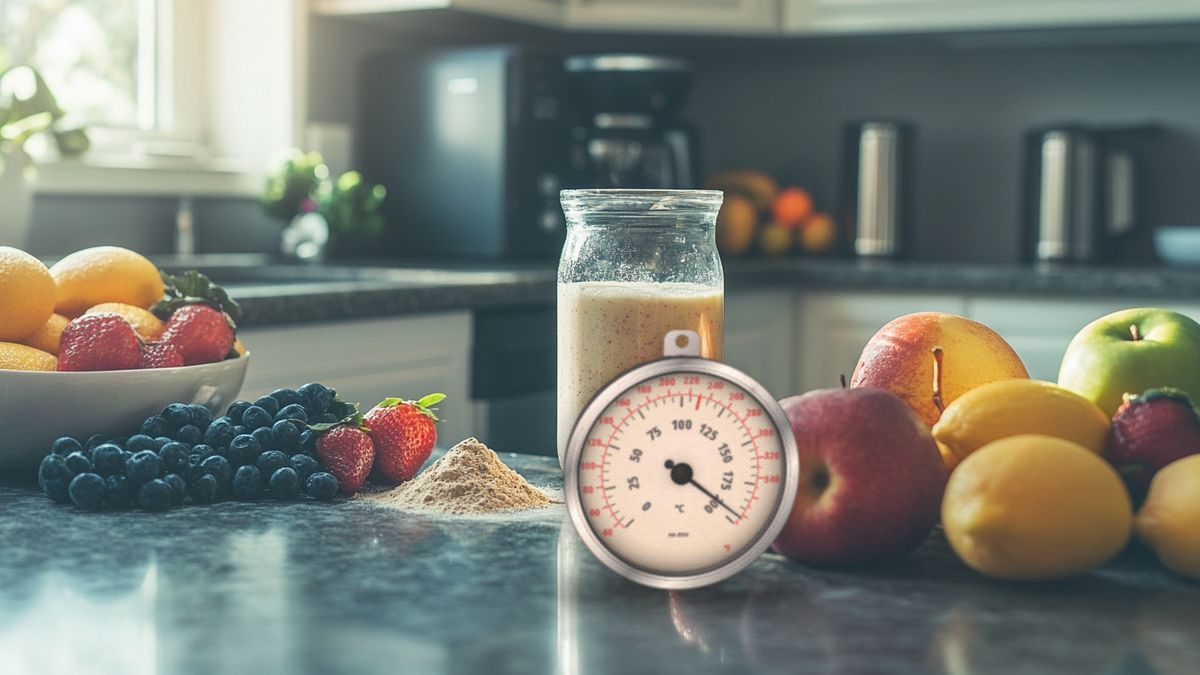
195 °C
